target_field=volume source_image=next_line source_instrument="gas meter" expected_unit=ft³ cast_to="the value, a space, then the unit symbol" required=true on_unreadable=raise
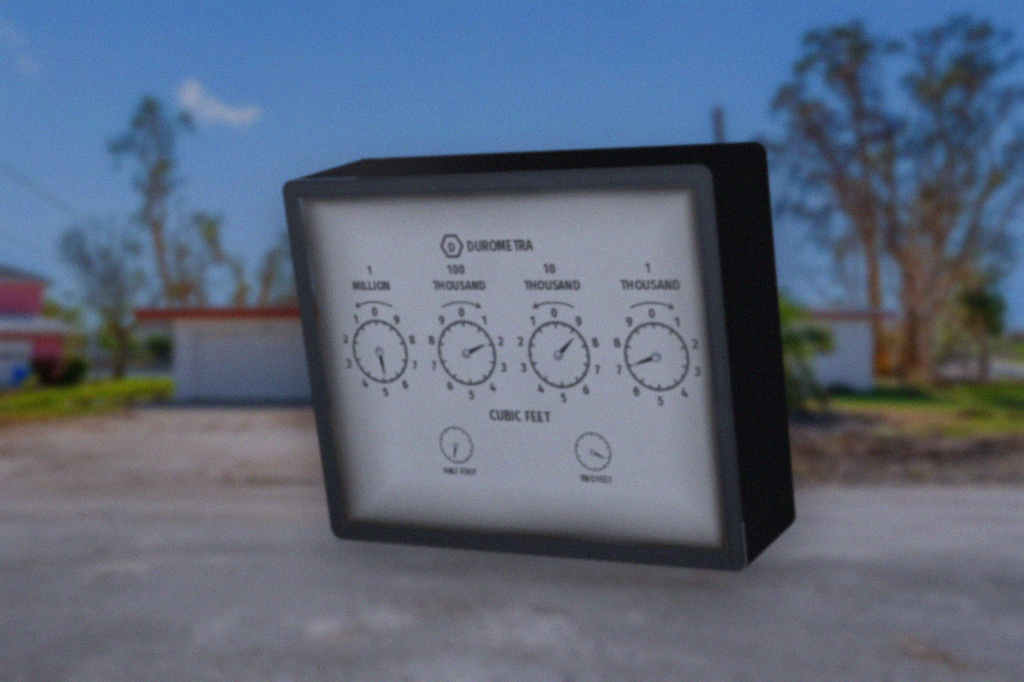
518700 ft³
